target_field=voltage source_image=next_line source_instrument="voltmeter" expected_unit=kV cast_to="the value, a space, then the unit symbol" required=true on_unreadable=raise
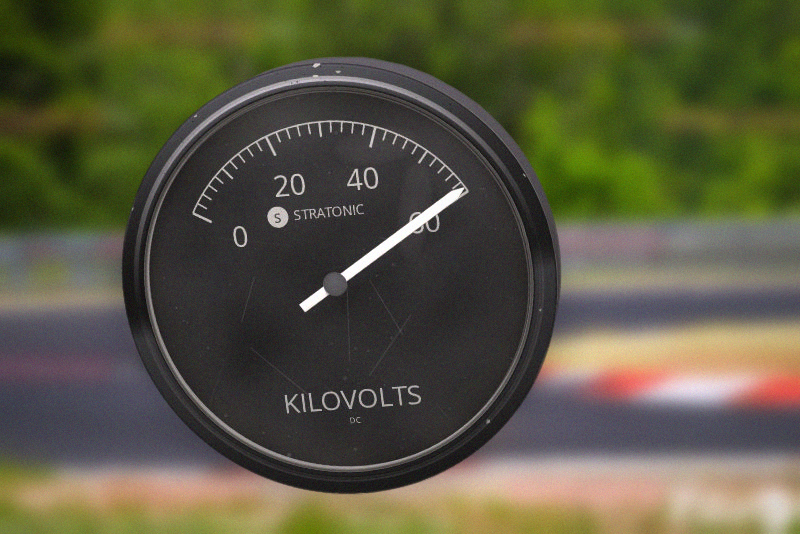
59 kV
